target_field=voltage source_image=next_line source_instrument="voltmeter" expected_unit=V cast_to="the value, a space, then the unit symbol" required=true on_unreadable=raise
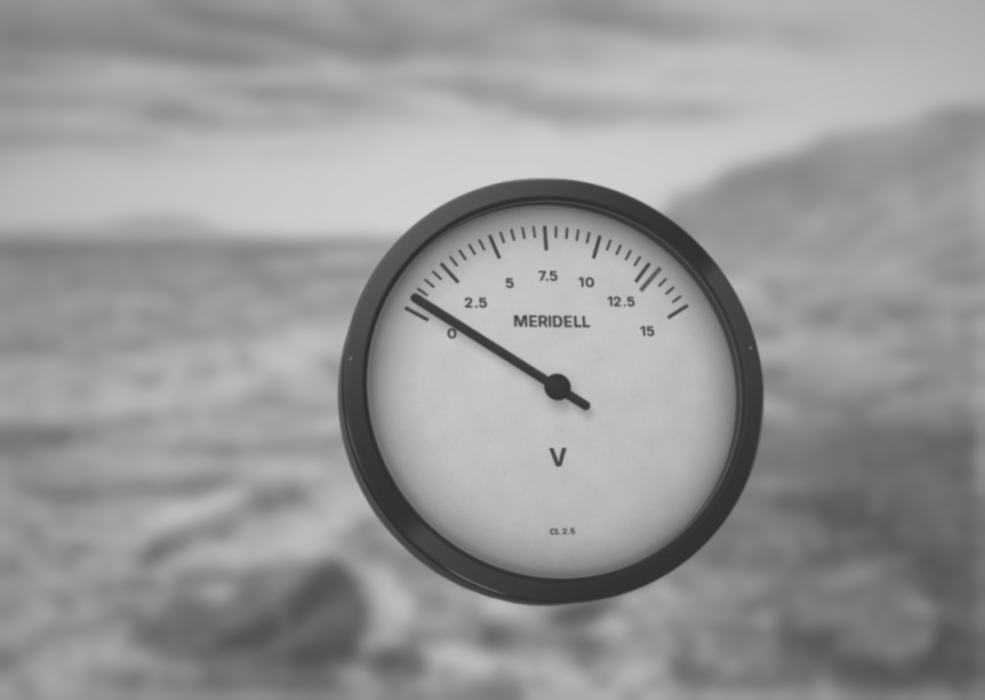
0.5 V
